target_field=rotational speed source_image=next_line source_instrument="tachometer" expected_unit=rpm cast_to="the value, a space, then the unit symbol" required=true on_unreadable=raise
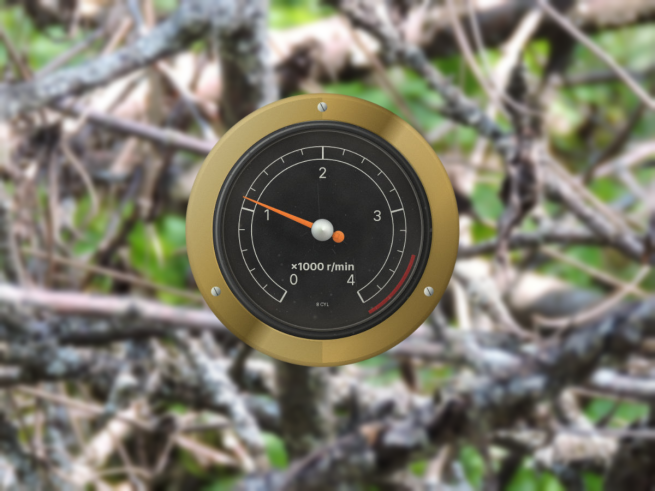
1100 rpm
